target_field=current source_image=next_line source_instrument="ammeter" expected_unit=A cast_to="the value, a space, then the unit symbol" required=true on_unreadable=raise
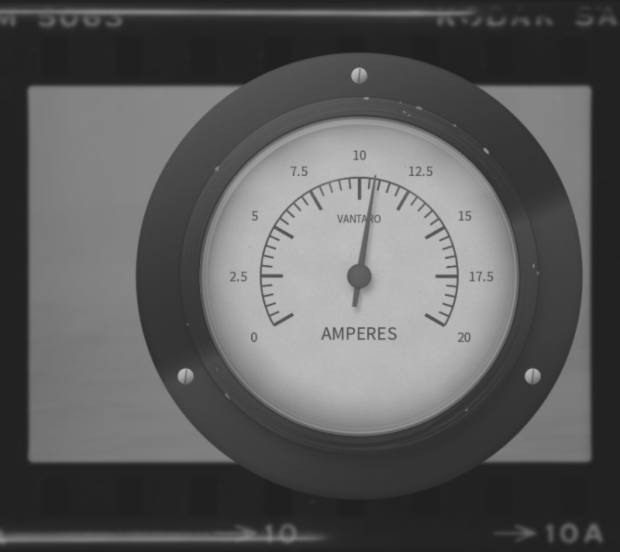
10.75 A
